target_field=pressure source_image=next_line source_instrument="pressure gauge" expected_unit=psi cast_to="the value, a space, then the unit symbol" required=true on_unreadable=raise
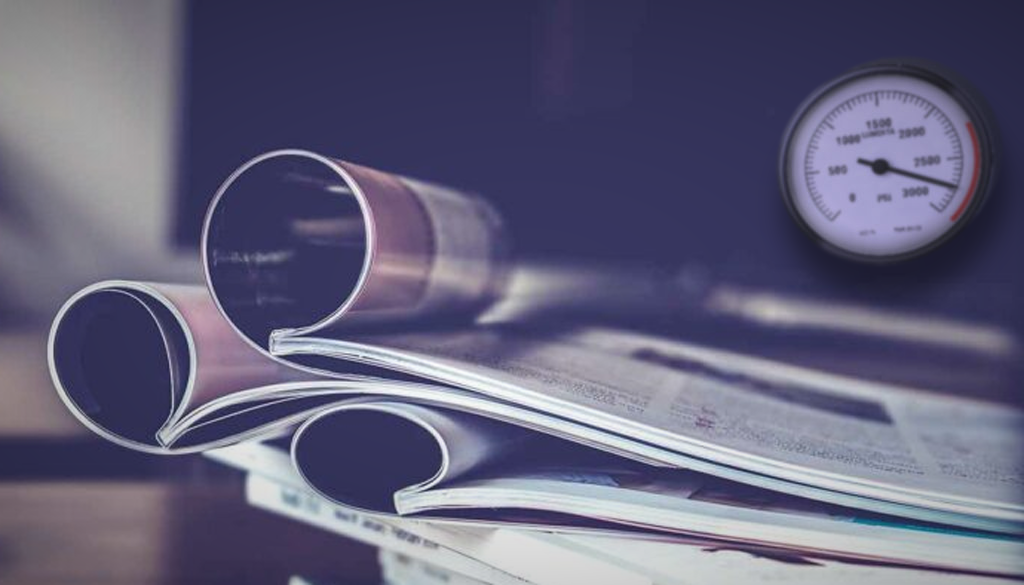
2750 psi
